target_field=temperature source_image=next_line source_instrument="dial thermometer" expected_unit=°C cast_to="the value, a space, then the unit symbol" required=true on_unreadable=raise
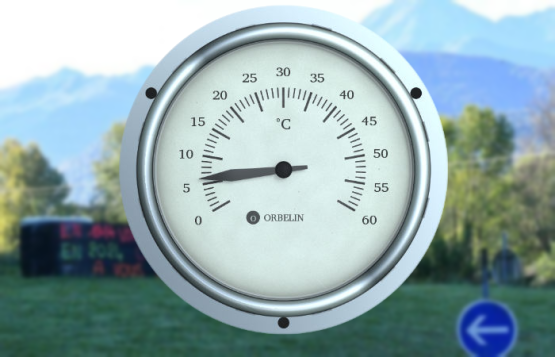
6 °C
